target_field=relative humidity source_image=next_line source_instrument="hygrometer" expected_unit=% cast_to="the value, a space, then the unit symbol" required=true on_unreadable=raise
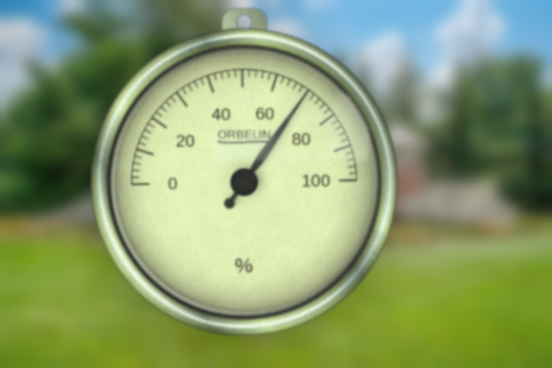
70 %
